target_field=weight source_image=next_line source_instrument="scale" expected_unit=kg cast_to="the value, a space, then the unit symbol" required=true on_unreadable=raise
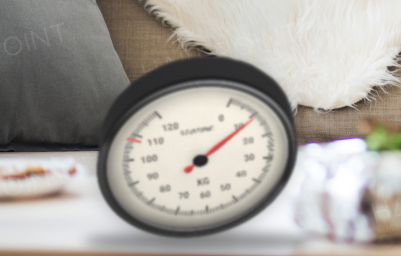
10 kg
